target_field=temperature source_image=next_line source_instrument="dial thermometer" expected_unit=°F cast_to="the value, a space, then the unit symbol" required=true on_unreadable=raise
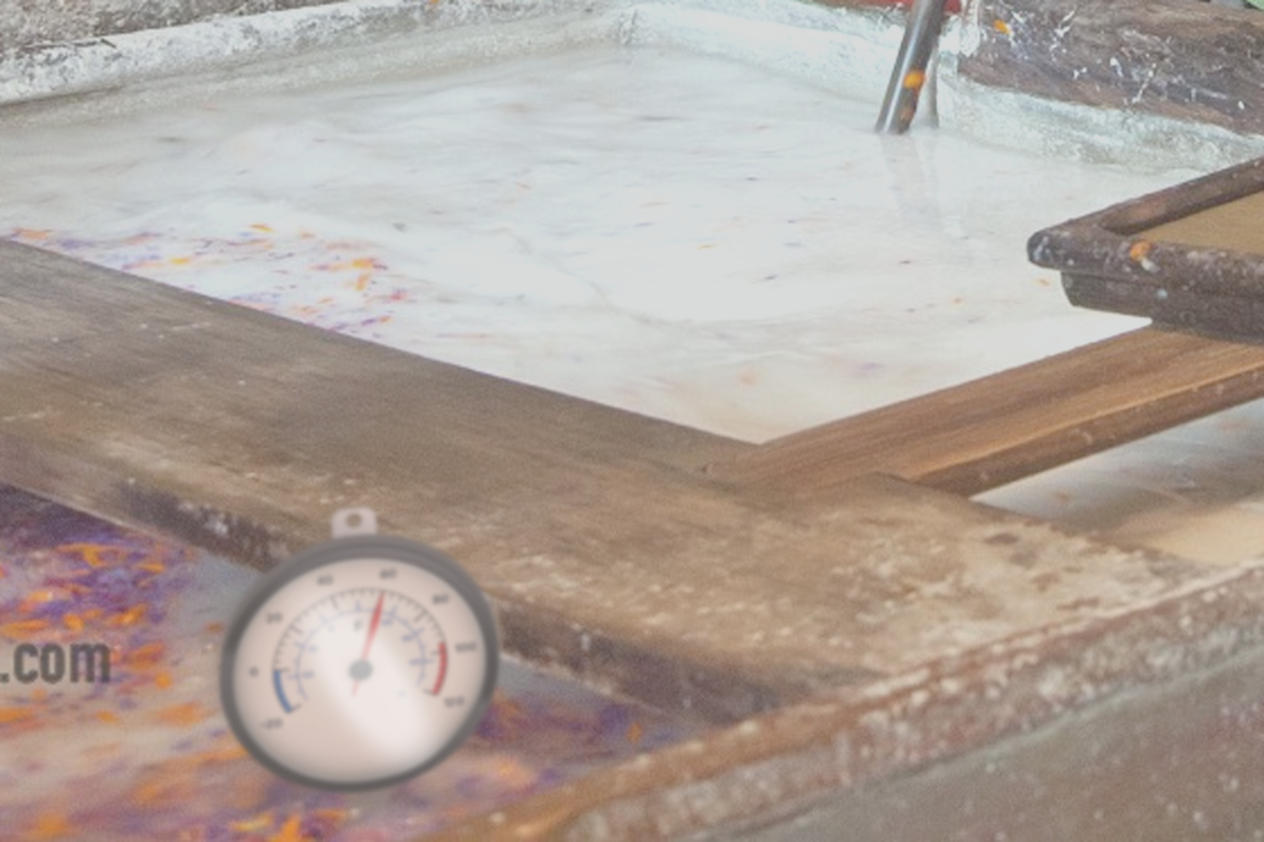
60 °F
